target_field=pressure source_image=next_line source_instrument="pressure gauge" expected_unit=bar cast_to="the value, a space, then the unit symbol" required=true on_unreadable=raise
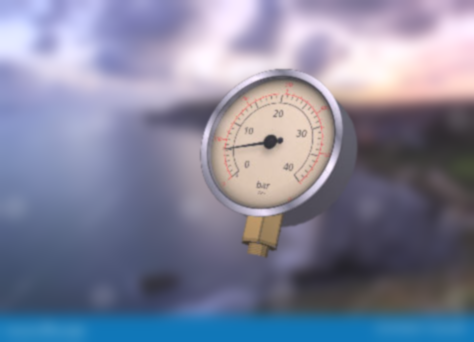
5 bar
